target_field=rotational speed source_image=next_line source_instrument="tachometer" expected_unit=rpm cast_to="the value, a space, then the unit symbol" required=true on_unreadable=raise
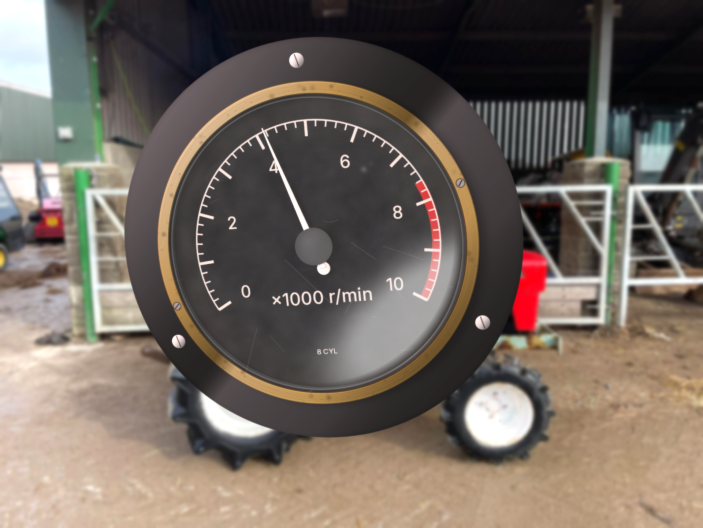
4200 rpm
